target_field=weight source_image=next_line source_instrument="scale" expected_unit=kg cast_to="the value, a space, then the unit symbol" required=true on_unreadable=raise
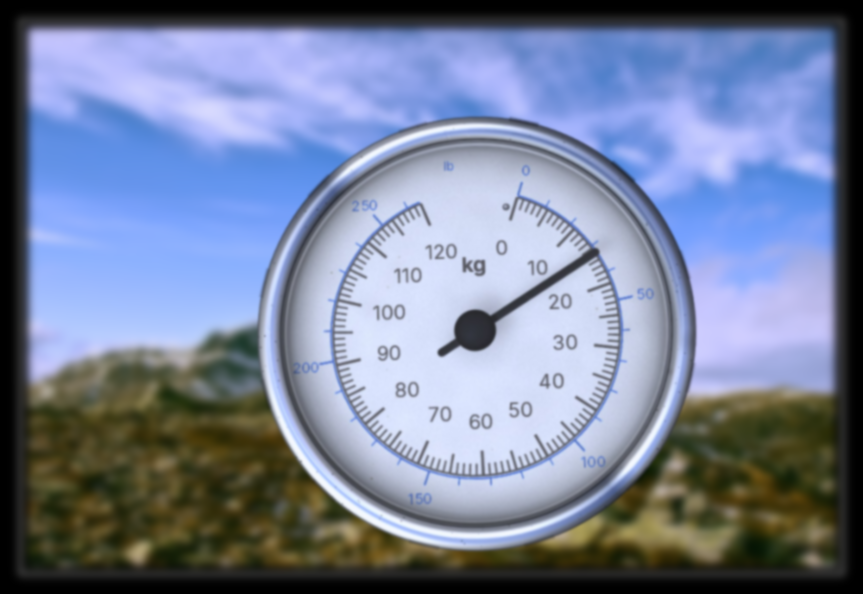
15 kg
